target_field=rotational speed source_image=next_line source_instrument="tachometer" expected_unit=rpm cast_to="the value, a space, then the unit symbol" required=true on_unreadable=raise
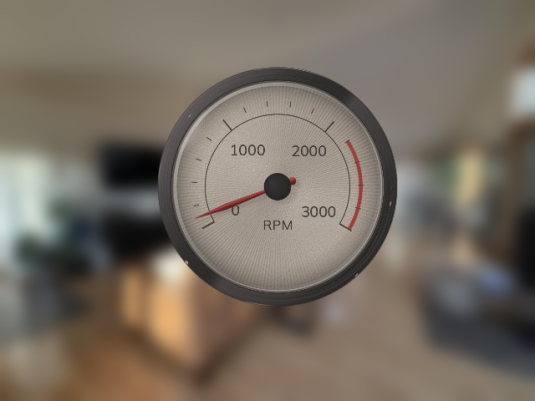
100 rpm
